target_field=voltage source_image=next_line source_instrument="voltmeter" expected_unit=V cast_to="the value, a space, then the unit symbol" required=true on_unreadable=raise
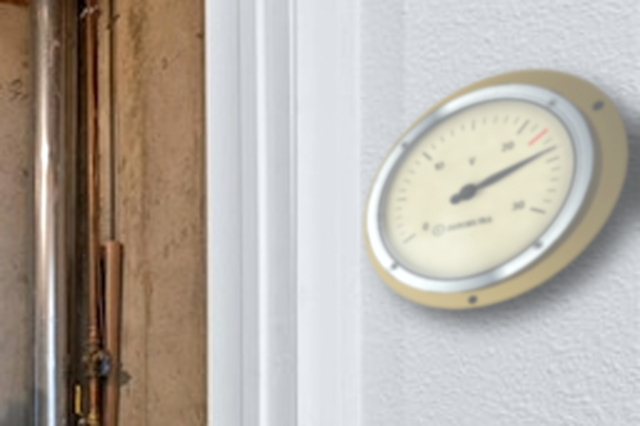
24 V
